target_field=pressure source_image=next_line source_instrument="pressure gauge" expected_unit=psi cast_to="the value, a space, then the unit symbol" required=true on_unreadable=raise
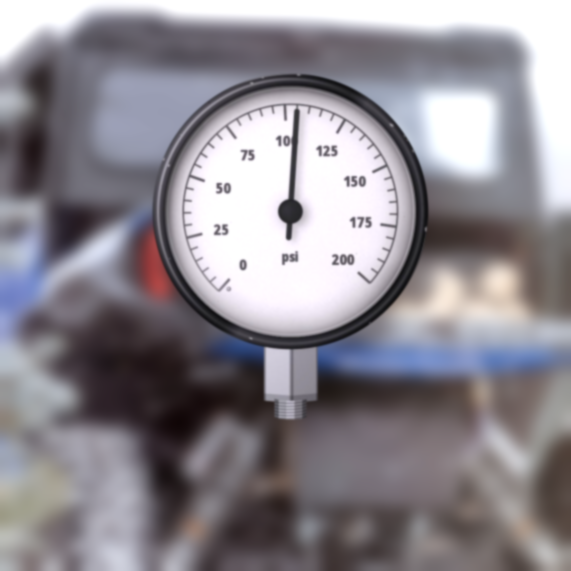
105 psi
